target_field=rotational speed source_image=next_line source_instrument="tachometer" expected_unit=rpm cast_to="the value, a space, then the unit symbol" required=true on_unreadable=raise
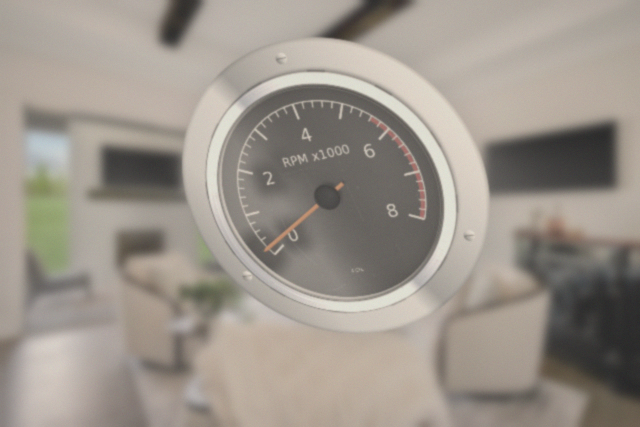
200 rpm
